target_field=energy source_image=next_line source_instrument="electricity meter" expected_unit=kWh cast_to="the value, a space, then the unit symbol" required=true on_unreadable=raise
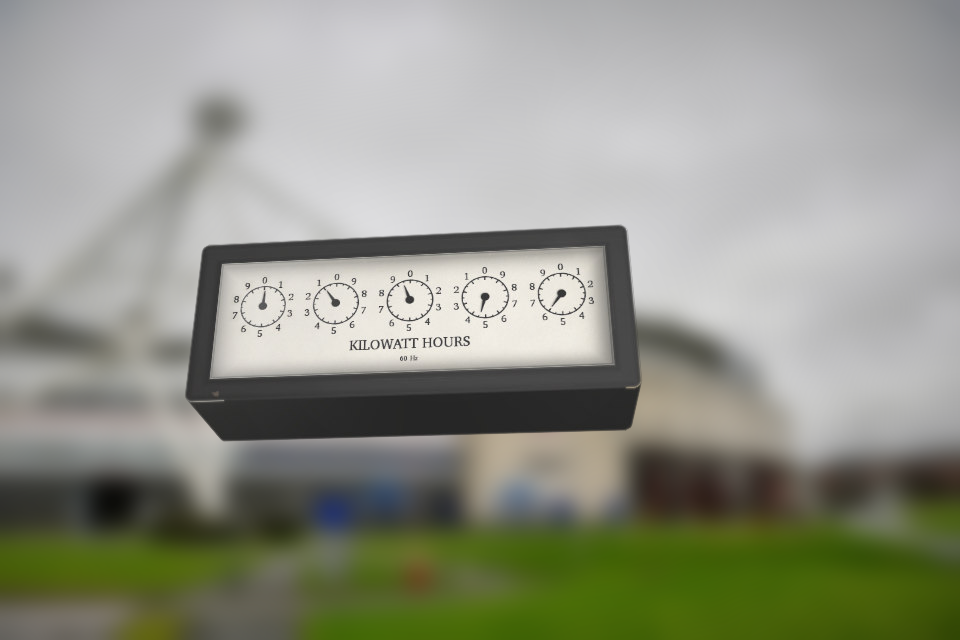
946 kWh
